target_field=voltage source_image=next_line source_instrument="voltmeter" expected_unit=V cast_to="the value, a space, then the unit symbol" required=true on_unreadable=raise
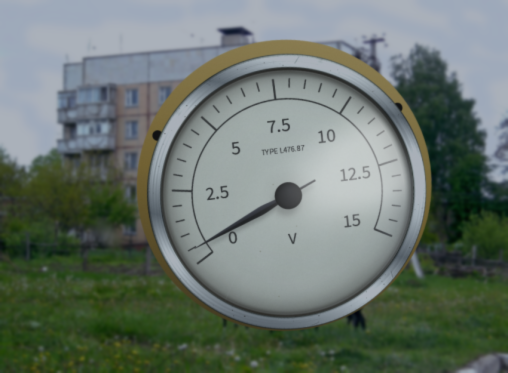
0.5 V
